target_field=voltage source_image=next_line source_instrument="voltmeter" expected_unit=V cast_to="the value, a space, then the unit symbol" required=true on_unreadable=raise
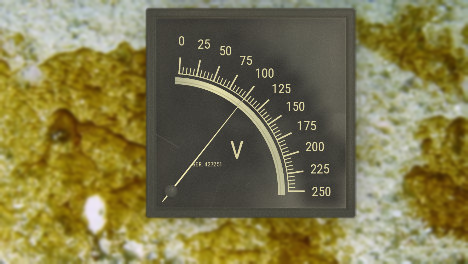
100 V
